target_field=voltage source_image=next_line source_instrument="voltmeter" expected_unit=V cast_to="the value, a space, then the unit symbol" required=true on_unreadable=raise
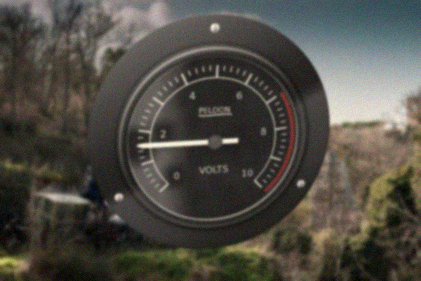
1.6 V
